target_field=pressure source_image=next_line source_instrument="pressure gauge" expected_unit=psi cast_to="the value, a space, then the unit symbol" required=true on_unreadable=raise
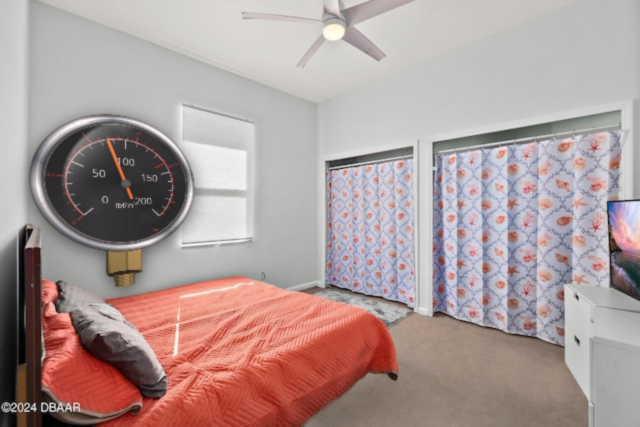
85 psi
